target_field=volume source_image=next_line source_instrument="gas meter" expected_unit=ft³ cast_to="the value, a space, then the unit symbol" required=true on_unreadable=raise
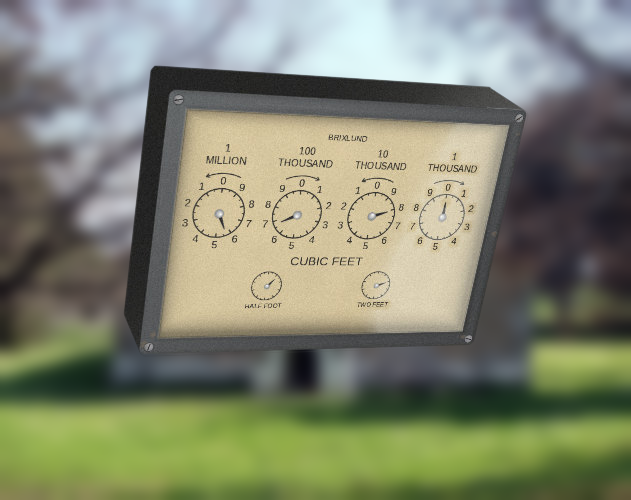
568000 ft³
